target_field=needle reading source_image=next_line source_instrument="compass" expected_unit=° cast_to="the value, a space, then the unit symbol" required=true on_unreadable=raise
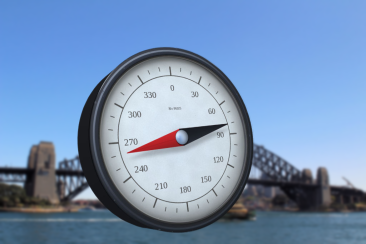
260 °
